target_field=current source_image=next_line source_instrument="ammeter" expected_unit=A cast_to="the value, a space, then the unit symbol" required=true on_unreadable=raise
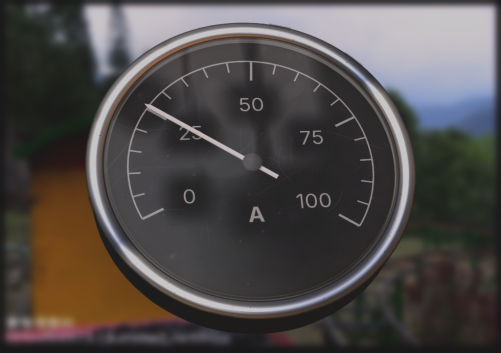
25 A
